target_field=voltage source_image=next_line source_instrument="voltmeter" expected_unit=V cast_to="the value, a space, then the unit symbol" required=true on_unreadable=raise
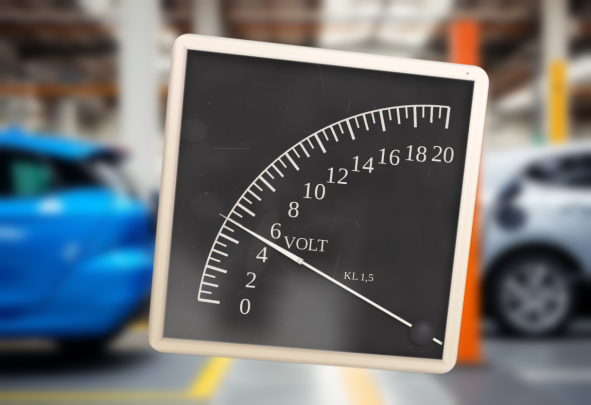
5 V
